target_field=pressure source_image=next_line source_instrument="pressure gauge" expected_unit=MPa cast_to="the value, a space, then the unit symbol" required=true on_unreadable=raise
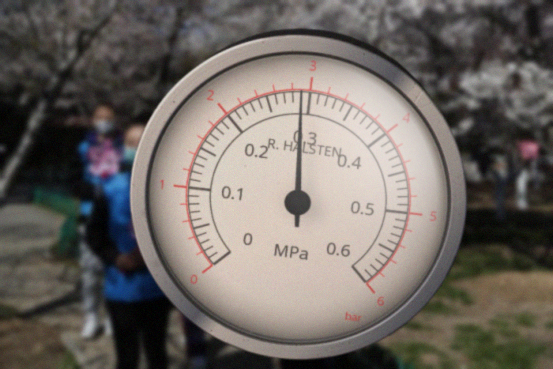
0.29 MPa
